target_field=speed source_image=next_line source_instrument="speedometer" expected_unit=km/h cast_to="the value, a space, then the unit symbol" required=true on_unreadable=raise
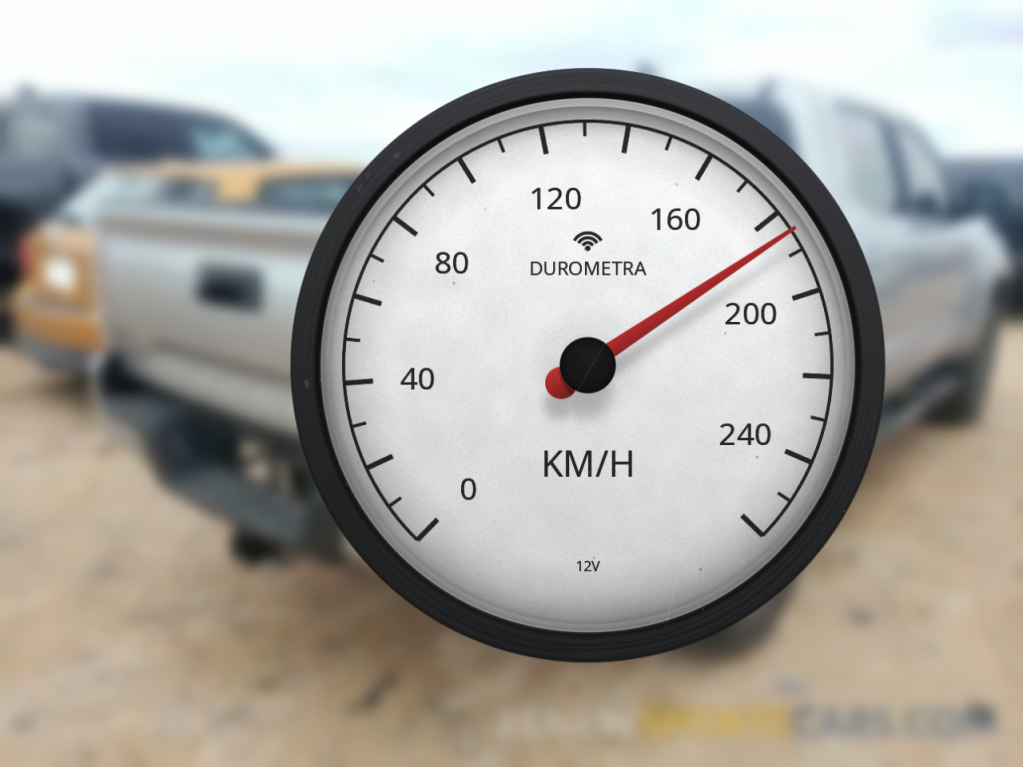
185 km/h
